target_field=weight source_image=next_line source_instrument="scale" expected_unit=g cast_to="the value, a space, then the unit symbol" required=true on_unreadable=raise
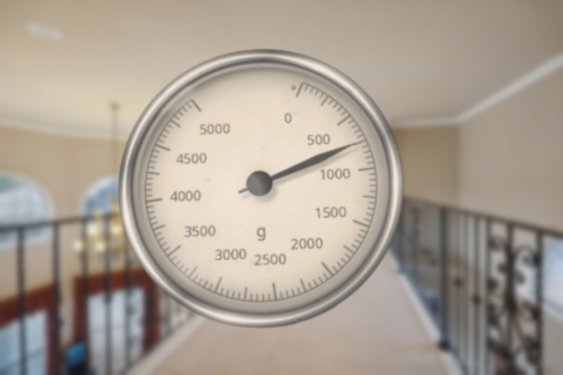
750 g
